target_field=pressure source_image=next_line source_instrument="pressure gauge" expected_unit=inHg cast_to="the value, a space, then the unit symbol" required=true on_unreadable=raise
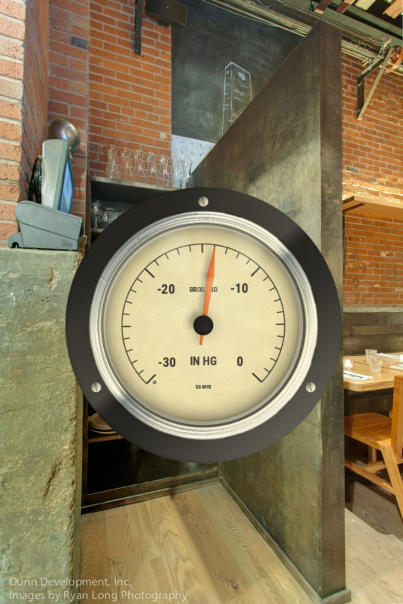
-14 inHg
